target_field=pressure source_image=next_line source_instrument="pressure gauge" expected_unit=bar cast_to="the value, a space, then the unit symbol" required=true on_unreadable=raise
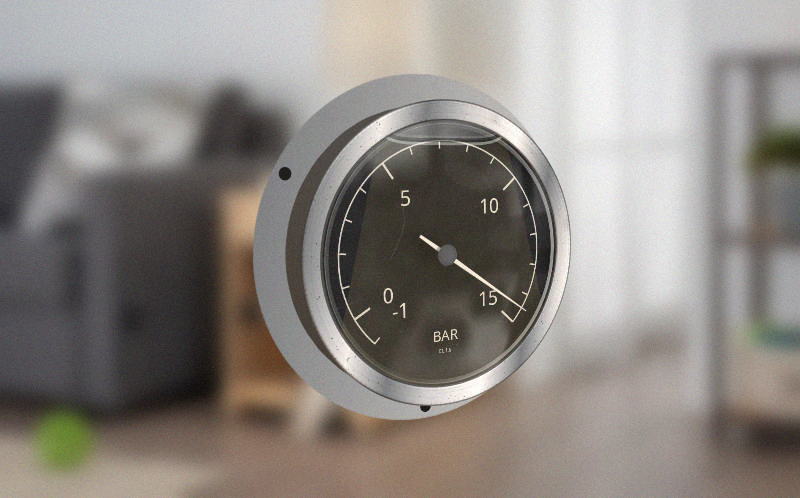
14.5 bar
